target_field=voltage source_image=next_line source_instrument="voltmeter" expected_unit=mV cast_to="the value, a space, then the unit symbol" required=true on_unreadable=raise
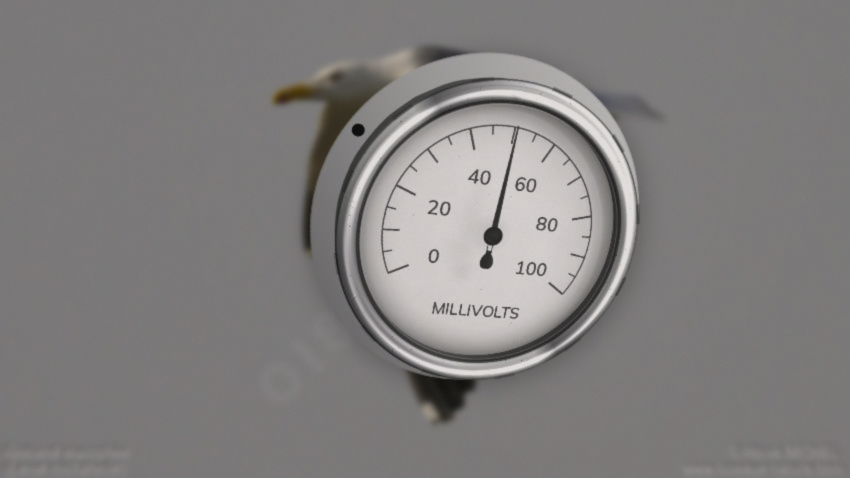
50 mV
